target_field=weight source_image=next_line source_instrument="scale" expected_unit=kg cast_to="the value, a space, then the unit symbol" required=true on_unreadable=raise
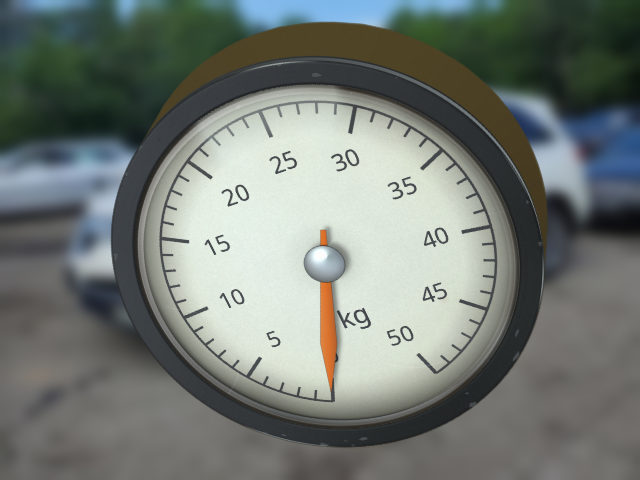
0 kg
